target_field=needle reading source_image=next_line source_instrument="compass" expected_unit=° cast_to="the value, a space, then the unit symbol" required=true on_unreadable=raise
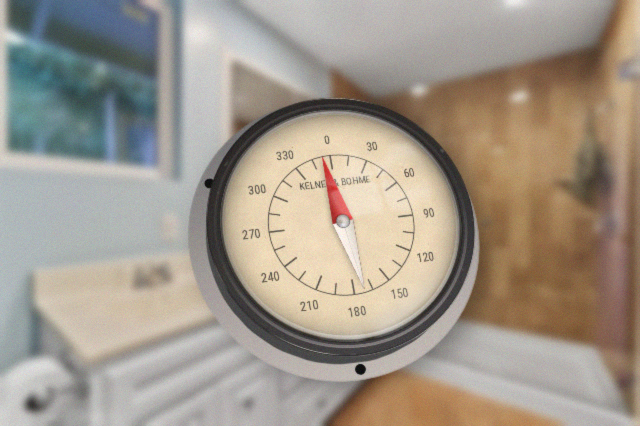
352.5 °
